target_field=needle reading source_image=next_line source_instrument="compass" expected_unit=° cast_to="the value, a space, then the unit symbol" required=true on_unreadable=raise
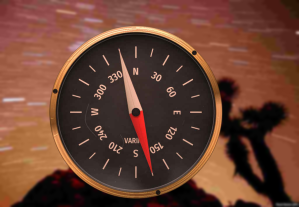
165 °
